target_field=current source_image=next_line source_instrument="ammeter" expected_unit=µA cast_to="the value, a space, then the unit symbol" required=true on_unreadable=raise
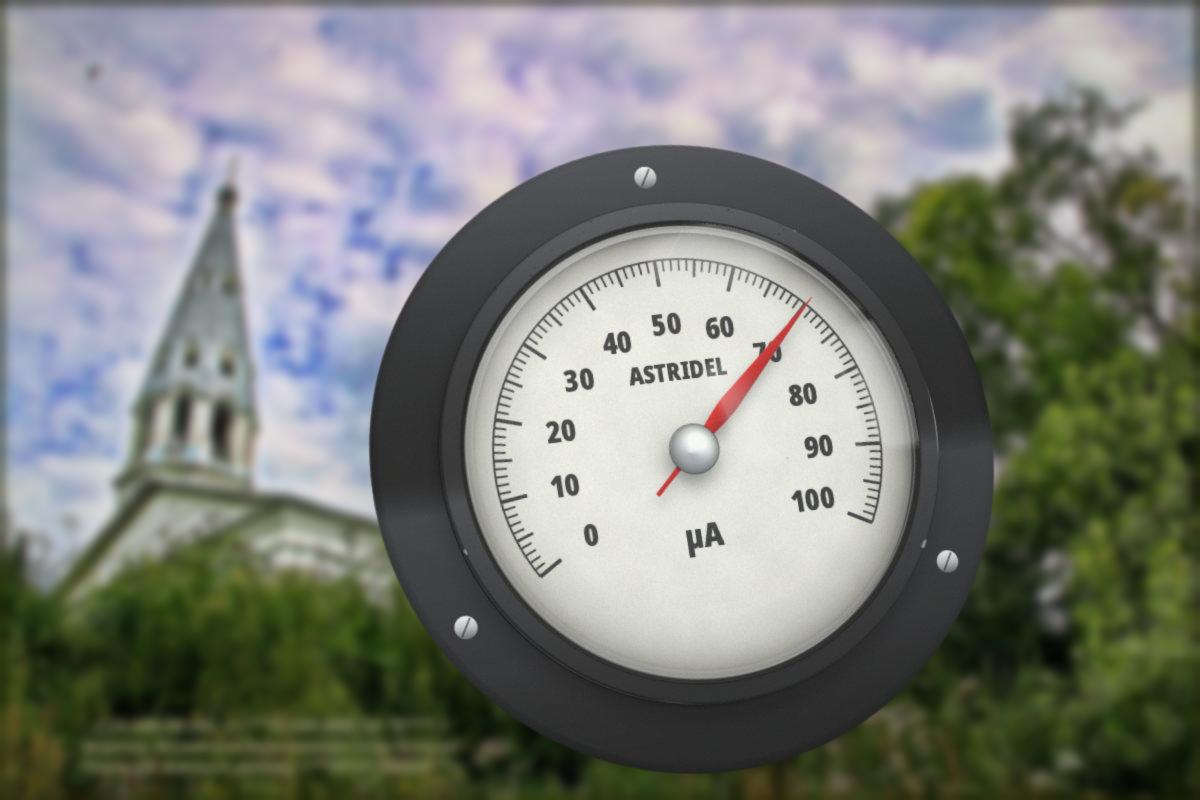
70 µA
